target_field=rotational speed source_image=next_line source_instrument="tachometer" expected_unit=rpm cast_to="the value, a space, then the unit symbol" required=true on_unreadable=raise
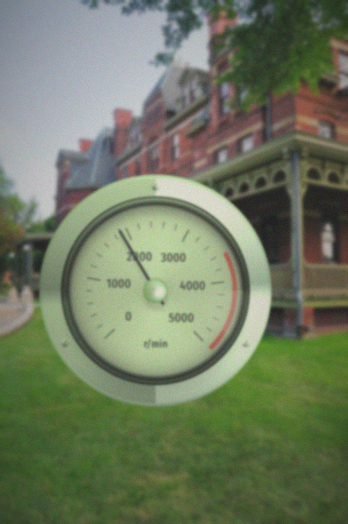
1900 rpm
